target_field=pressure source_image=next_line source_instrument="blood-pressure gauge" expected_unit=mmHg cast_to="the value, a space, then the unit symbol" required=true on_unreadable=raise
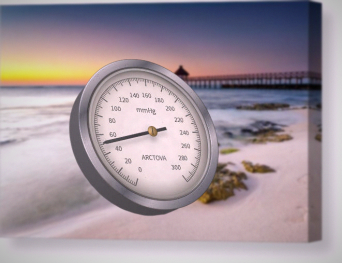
50 mmHg
